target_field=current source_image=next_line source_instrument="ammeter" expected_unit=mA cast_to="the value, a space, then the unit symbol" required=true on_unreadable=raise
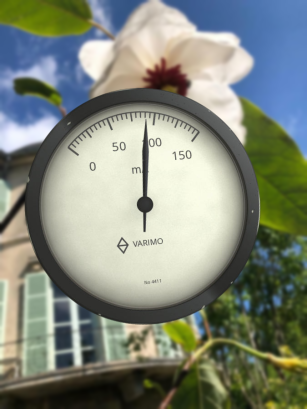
90 mA
